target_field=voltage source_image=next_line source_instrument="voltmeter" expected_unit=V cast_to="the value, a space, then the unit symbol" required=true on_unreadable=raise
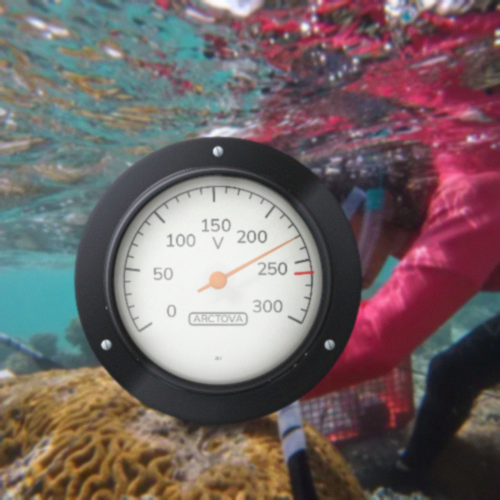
230 V
